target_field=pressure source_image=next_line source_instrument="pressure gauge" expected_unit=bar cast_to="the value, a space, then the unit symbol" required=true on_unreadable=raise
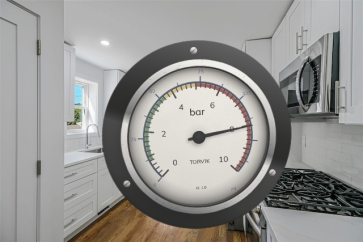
8 bar
